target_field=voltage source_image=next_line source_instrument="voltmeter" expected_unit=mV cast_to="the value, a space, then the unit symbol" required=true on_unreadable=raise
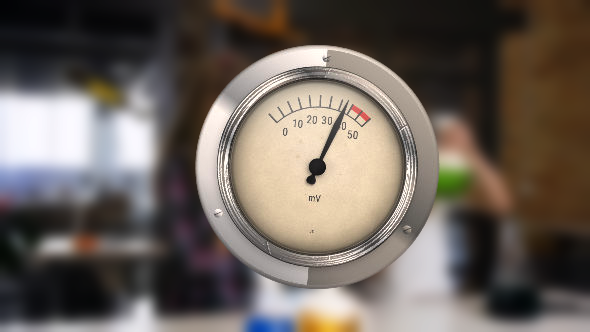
37.5 mV
